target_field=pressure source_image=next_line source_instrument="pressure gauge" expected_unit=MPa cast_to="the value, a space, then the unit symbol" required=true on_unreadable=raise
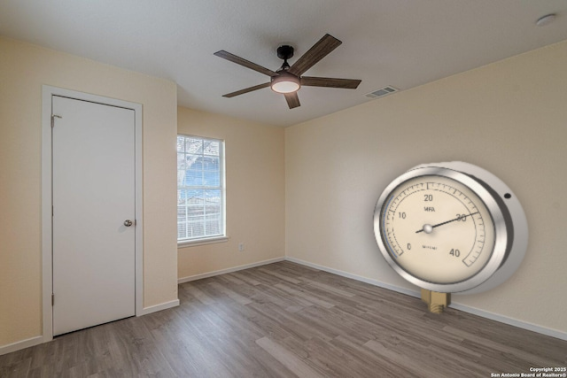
30 MPa
